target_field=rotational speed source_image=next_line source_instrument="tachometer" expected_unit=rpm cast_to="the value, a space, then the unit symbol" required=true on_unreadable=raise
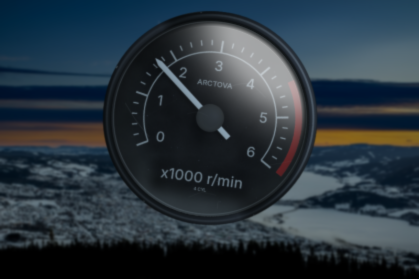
1700 rpm
